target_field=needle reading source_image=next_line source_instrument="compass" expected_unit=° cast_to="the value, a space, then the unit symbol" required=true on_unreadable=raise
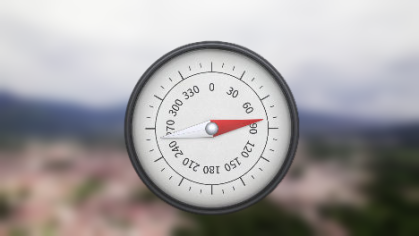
80 °
